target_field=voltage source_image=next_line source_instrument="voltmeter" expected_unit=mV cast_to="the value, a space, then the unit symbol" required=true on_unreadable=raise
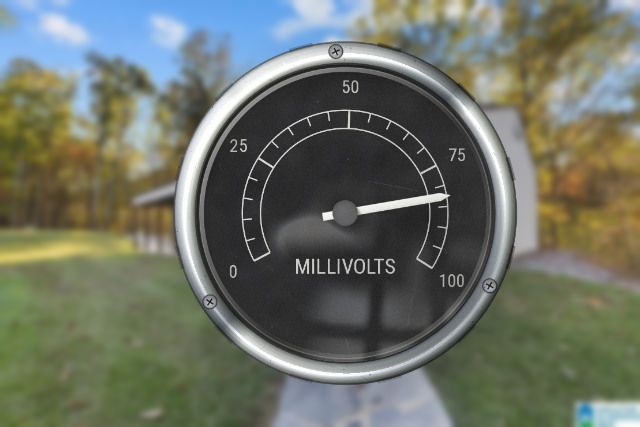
82.5 mV
